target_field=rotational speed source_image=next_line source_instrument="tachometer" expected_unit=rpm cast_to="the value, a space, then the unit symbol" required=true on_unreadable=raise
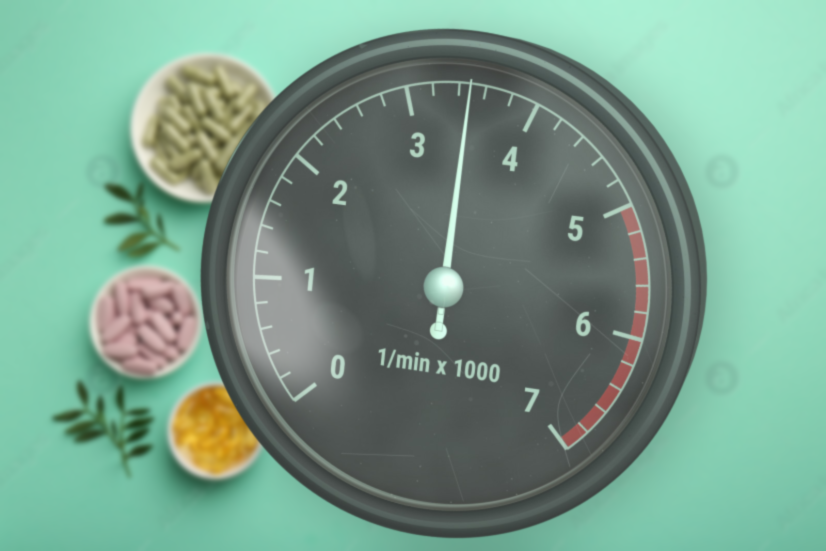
3500 rpm
